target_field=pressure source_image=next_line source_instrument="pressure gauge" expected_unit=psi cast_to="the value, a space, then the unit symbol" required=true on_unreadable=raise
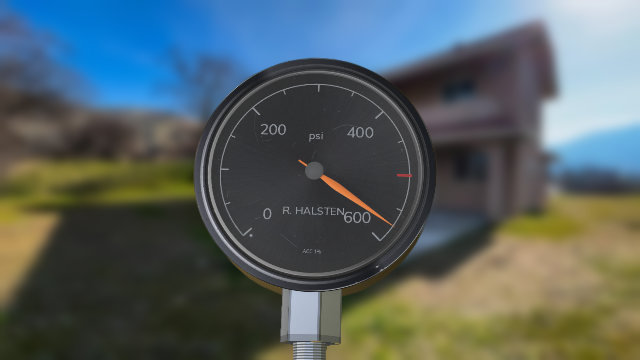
575 psi
